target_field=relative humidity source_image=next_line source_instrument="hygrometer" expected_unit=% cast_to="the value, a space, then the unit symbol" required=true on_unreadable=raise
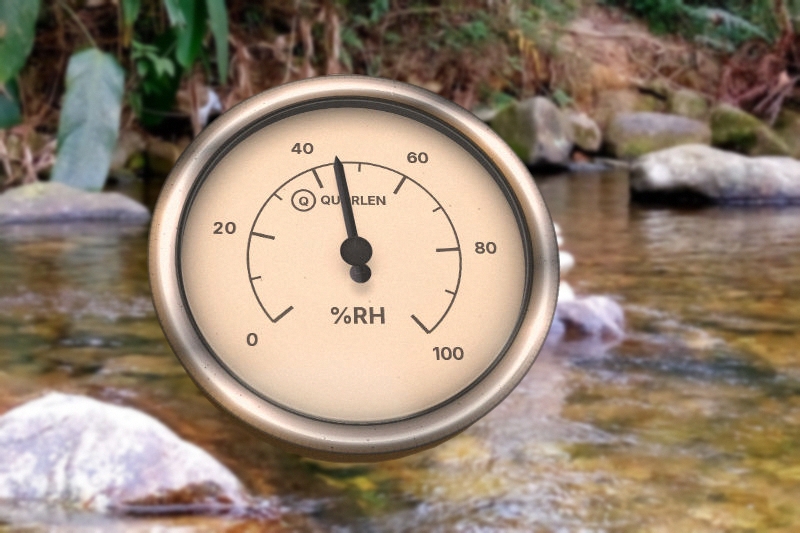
45 %
